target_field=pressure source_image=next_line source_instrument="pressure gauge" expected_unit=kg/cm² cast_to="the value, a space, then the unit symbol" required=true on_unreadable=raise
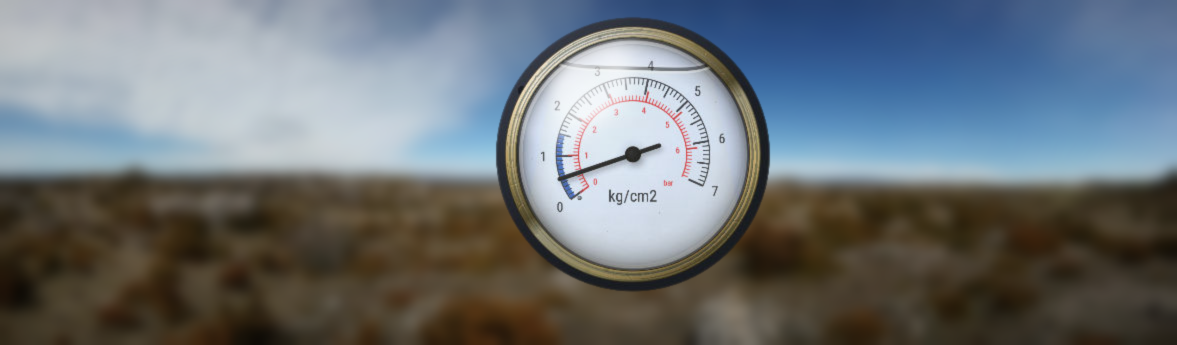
0.5 kg/cm²
